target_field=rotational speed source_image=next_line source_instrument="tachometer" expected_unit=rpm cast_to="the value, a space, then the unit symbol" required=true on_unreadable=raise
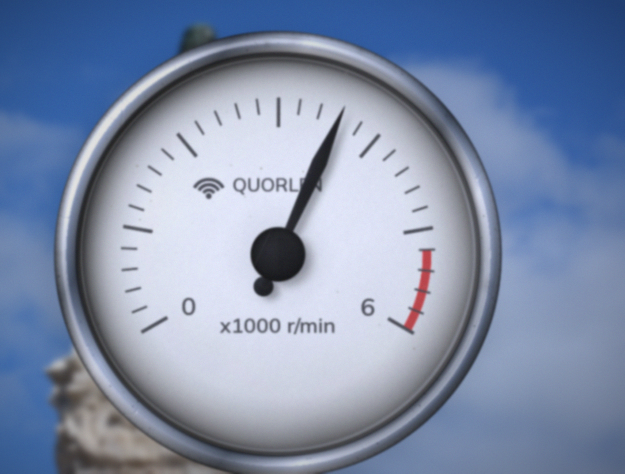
3600 rpm
